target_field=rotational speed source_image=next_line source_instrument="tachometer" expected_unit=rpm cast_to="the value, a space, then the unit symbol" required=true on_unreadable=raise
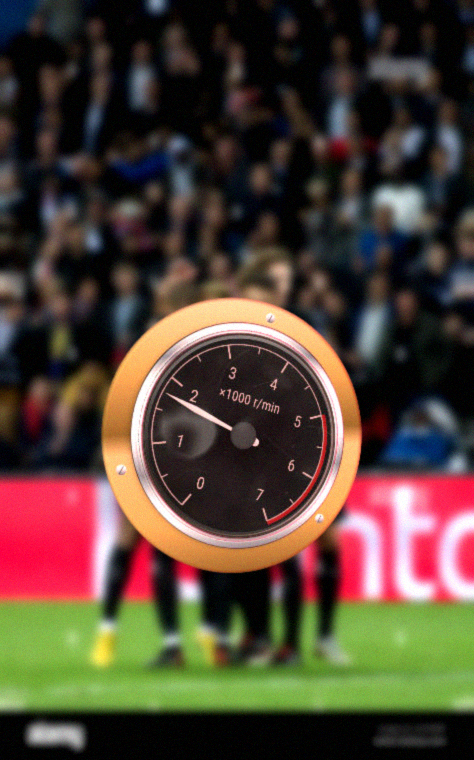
1750 rpm
